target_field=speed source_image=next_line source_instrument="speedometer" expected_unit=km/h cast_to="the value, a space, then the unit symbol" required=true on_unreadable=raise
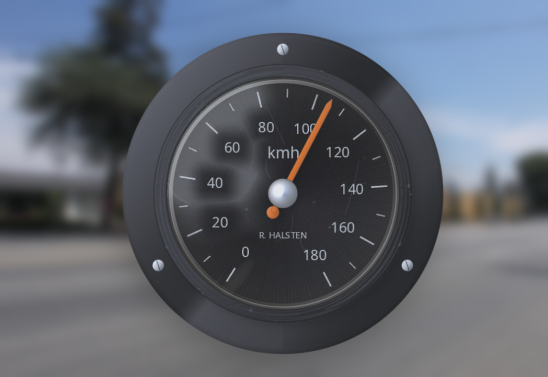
105 km/h
